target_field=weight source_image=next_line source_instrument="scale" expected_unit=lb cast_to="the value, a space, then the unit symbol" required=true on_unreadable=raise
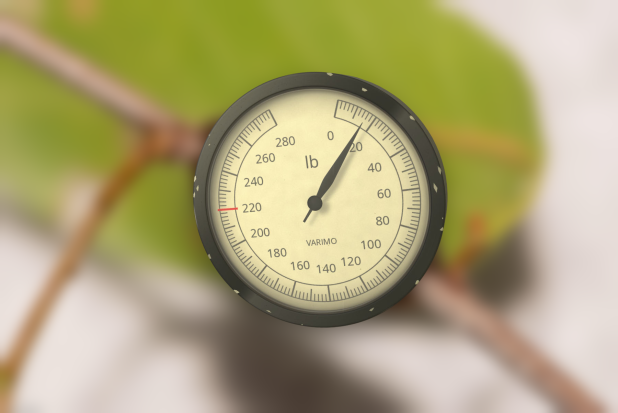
16 lb
